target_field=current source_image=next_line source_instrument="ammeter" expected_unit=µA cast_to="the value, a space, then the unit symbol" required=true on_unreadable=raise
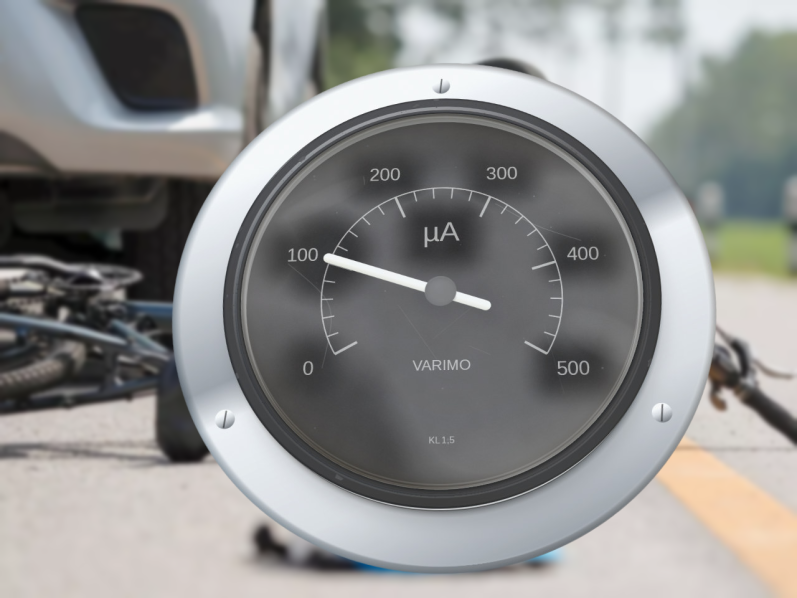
100 µA
